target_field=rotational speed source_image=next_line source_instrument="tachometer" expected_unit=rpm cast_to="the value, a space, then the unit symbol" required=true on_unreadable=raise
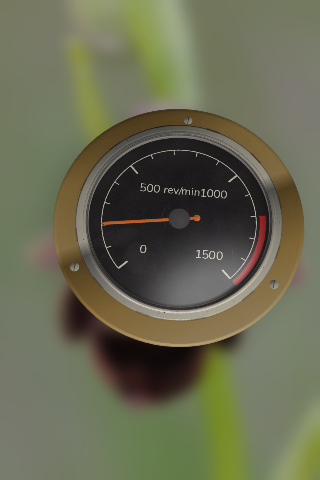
200 rpm
